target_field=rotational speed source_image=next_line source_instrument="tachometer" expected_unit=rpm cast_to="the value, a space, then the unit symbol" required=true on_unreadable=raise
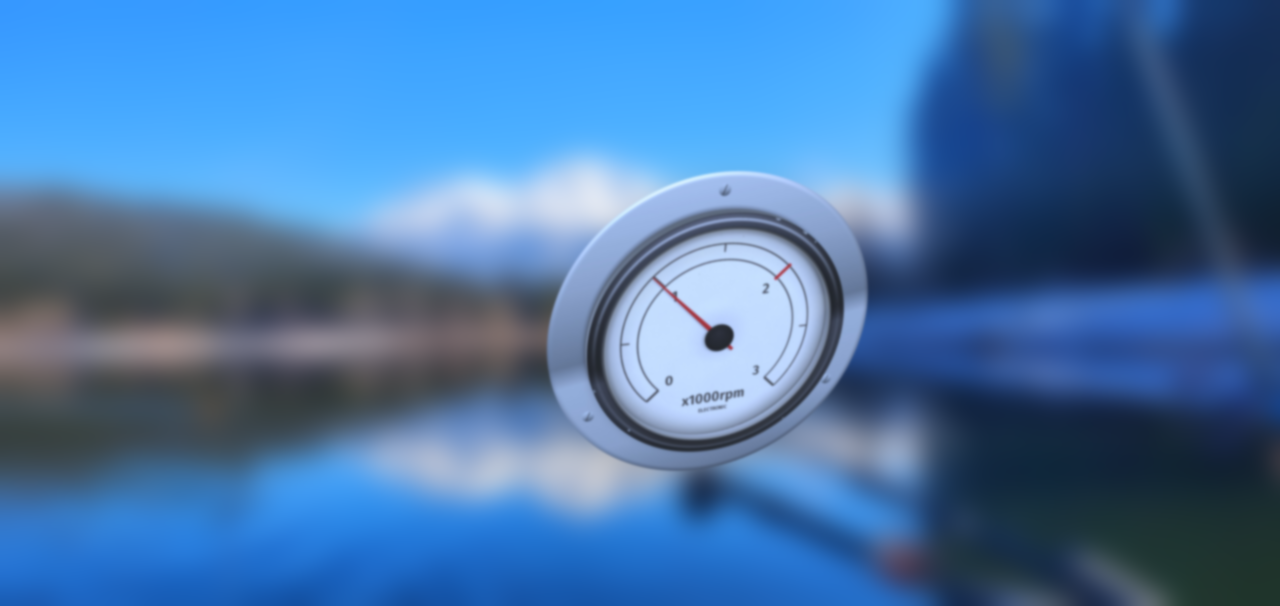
1000 rpm
